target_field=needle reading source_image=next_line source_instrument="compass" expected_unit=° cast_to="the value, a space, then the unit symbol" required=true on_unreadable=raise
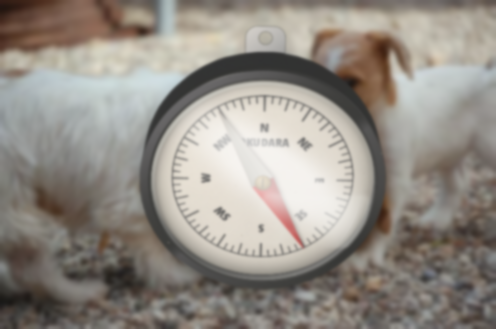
150 °
